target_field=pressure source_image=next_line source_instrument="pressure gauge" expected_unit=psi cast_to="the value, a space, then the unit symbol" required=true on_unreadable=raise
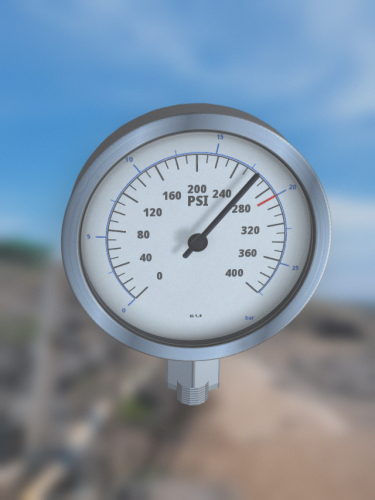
260 psi
